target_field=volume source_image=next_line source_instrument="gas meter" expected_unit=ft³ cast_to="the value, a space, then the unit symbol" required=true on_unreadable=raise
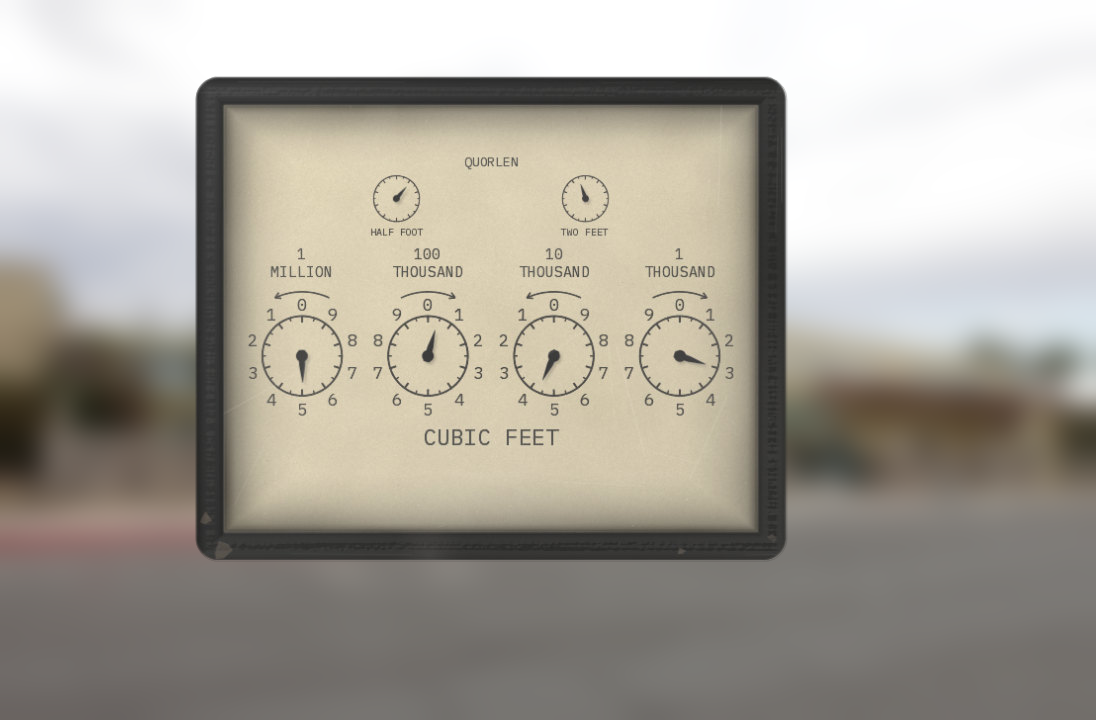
504300 ft³
